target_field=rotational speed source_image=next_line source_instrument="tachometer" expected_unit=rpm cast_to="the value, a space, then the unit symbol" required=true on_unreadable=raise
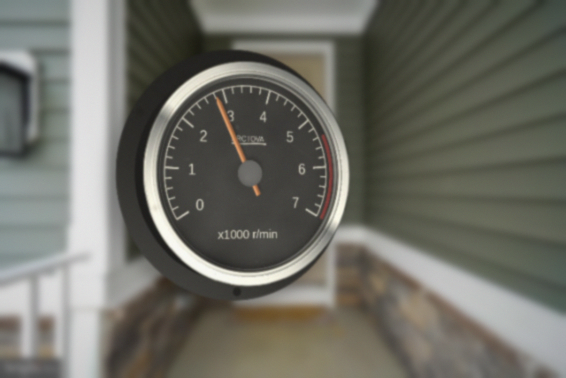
2800 rpm
